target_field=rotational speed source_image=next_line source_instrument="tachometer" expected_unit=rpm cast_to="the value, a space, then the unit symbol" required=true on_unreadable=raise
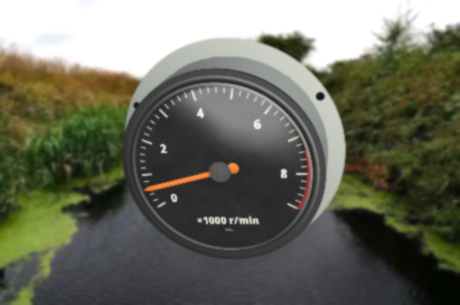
600 rpm
